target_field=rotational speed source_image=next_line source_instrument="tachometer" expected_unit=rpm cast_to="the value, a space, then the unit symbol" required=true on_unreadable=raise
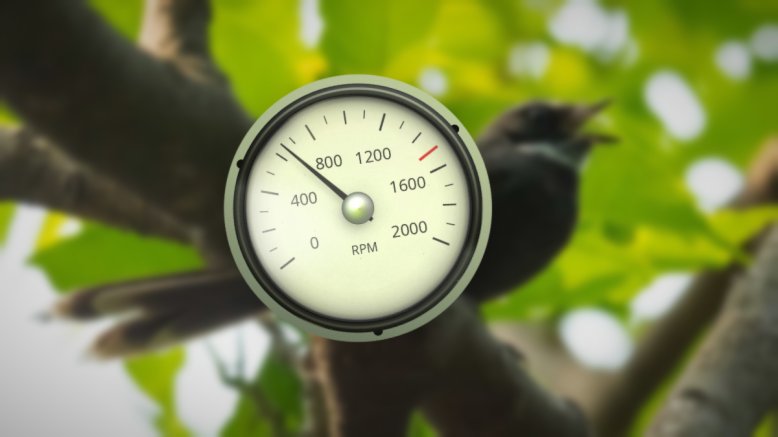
650 rpm
